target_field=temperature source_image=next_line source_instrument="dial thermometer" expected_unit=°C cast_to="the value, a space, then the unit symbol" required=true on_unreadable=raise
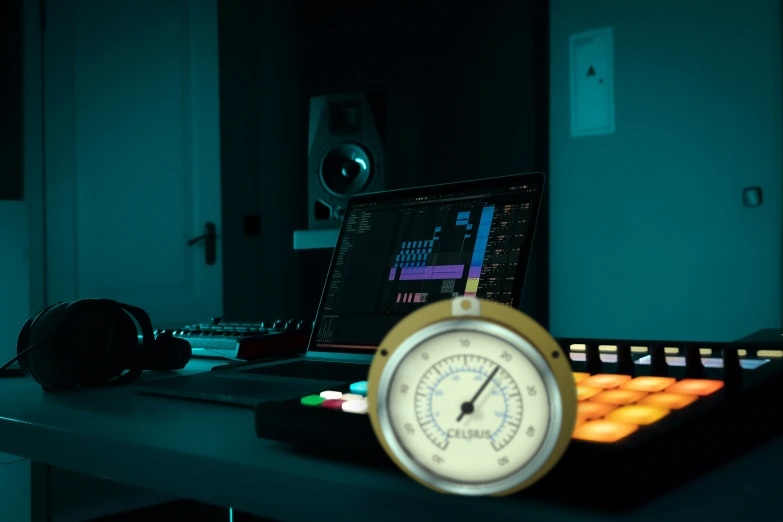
20 °C
